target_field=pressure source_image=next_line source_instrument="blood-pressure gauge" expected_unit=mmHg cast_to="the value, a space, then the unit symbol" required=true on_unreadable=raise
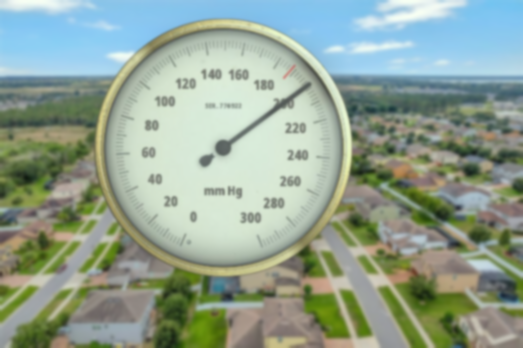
200 mmHg
